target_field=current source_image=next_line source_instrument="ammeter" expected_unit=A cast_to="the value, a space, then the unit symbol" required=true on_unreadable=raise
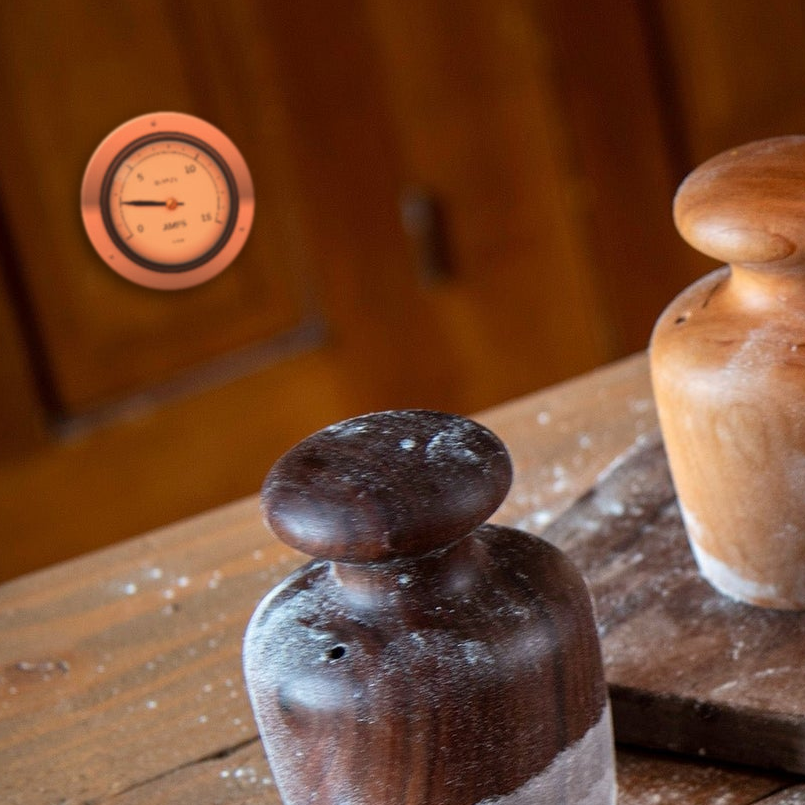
2.5 A
